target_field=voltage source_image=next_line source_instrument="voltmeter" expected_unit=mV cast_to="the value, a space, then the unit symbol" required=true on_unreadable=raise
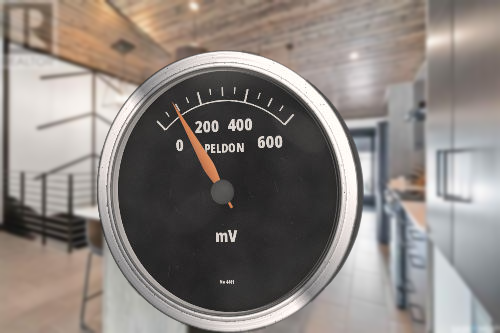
100 mV
